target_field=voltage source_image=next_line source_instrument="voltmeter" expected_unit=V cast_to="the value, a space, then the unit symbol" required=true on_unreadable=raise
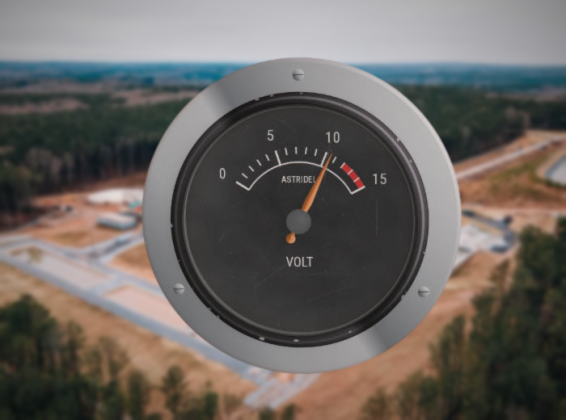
10.5 V
